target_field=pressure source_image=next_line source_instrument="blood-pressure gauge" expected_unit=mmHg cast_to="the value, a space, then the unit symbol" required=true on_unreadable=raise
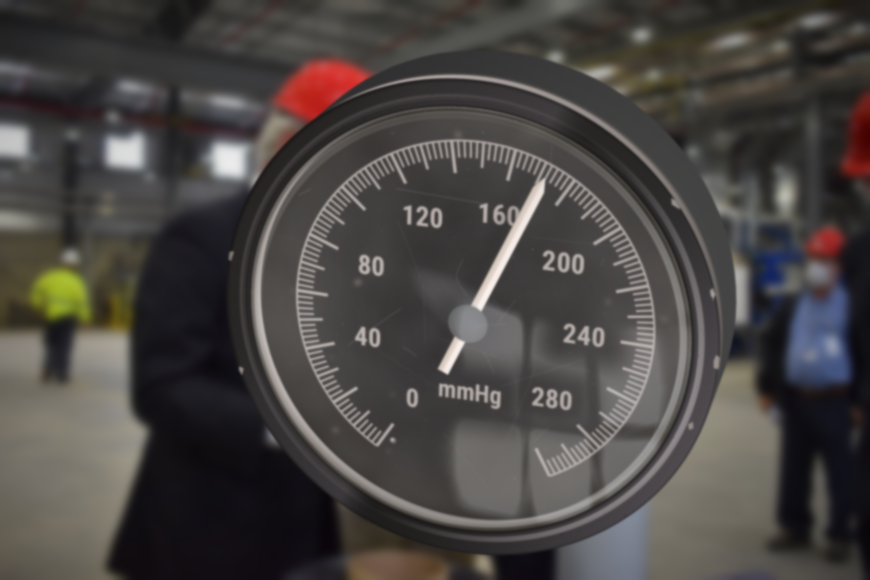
172 mmHg
